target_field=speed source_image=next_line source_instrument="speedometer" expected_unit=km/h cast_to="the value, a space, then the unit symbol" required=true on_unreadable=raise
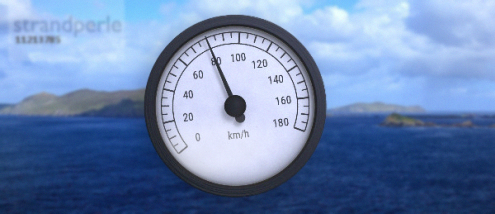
80 km/h
